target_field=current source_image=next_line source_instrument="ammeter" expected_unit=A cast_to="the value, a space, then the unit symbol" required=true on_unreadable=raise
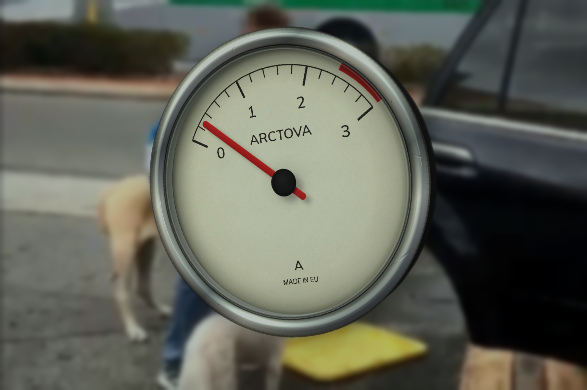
0.3 A
